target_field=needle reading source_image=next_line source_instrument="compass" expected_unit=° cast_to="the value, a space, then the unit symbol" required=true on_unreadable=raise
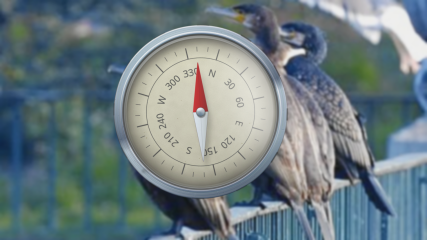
340 °
